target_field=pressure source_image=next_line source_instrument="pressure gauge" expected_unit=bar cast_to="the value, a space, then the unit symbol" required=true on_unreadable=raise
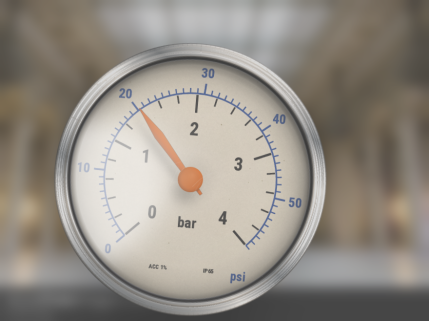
1.4 bar
